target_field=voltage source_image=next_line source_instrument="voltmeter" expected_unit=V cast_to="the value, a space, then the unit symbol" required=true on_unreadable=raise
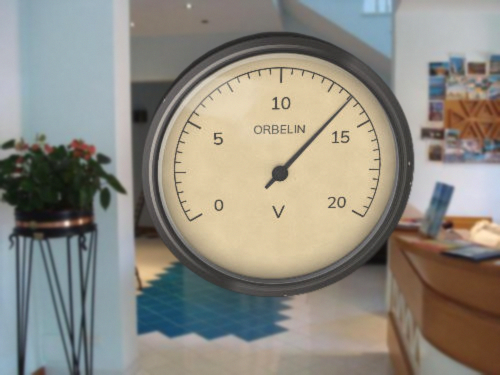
13.5 V
